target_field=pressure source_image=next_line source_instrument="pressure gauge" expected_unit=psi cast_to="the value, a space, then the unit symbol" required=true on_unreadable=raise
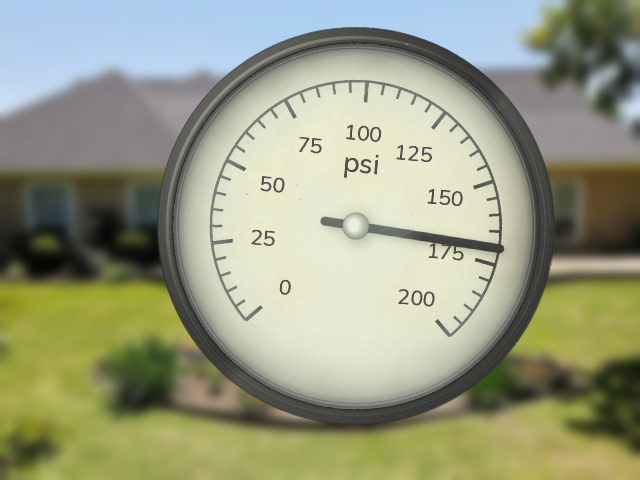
170 psi
